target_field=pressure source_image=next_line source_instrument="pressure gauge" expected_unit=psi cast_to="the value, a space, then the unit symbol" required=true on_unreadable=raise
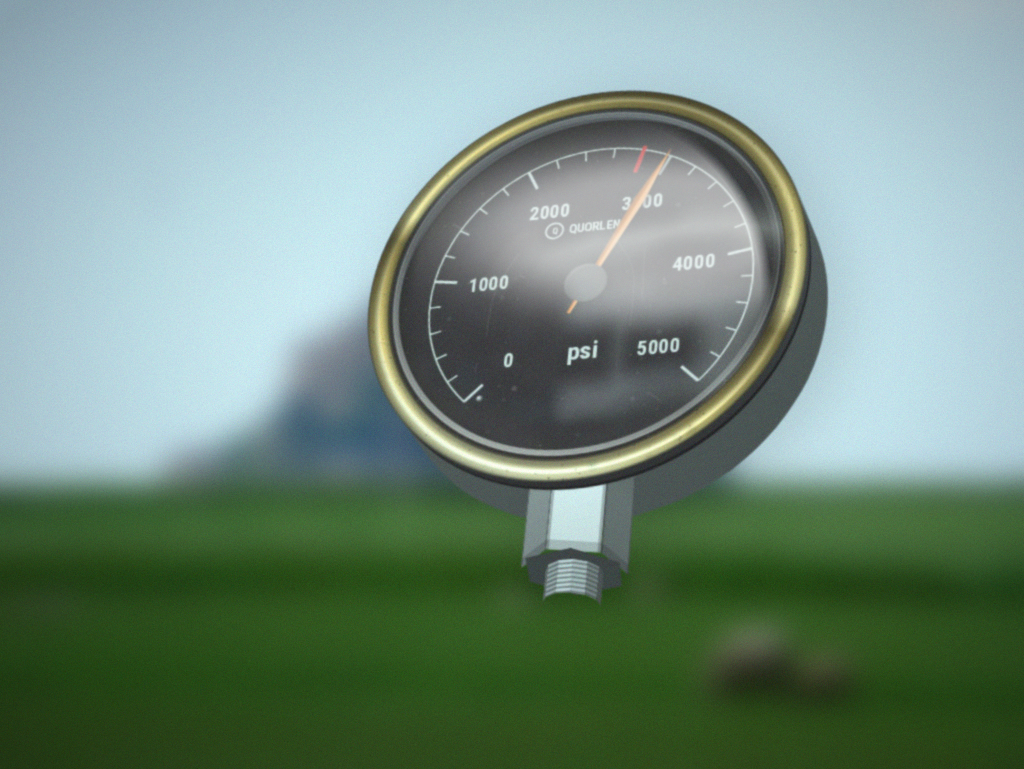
3000 psi
